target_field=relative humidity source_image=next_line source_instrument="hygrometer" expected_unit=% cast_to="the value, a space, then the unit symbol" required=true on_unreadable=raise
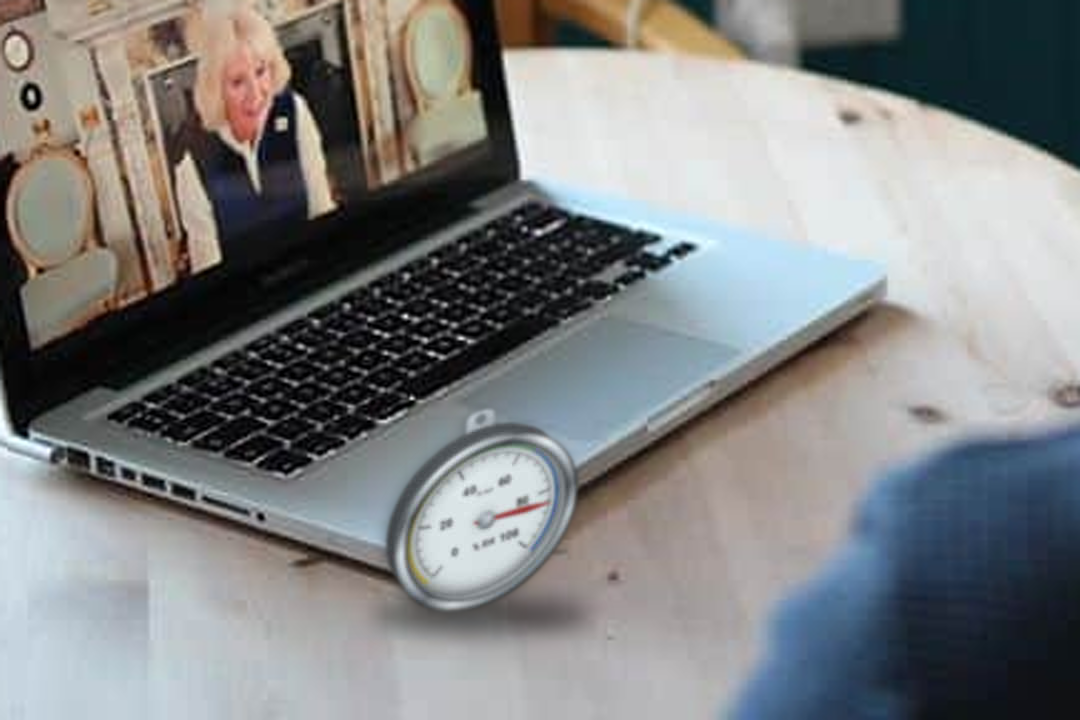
84 %
